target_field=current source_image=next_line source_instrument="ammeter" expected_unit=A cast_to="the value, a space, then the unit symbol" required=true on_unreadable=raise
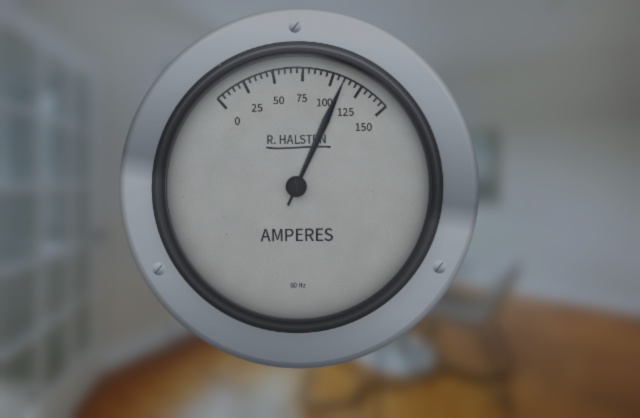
110 A
